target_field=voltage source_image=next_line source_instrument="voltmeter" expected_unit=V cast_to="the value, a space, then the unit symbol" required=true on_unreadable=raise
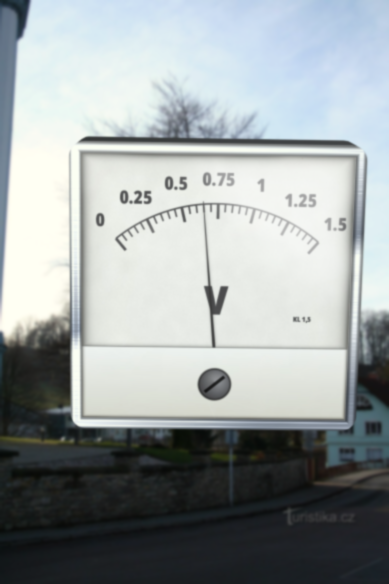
0.65 V
